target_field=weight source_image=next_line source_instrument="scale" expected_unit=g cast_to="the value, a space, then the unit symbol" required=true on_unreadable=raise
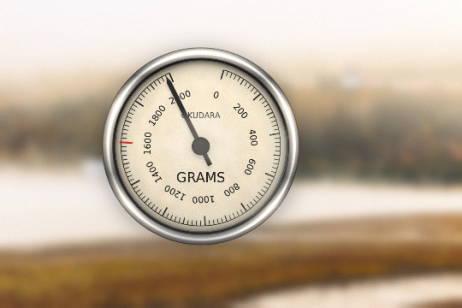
1980 g
